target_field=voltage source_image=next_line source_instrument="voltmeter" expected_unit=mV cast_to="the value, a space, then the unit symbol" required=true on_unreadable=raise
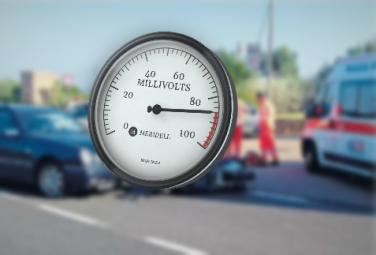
86 mV
